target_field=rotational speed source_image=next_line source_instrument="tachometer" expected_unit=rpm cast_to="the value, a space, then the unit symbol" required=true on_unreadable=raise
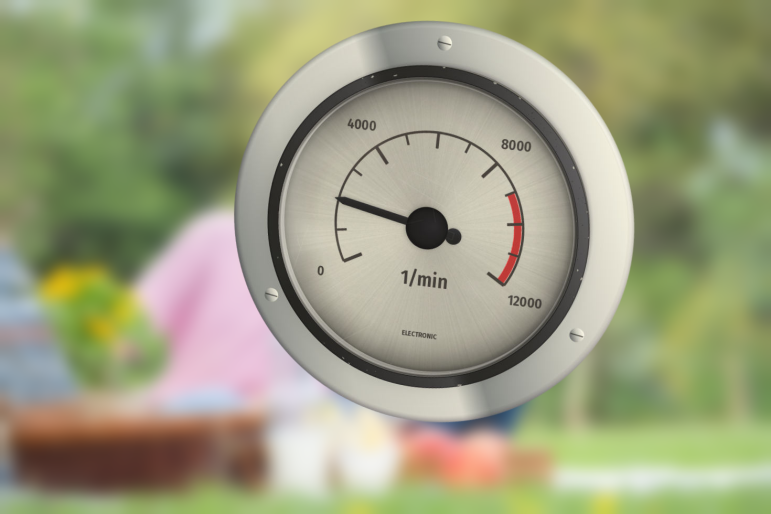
2000 rpm
